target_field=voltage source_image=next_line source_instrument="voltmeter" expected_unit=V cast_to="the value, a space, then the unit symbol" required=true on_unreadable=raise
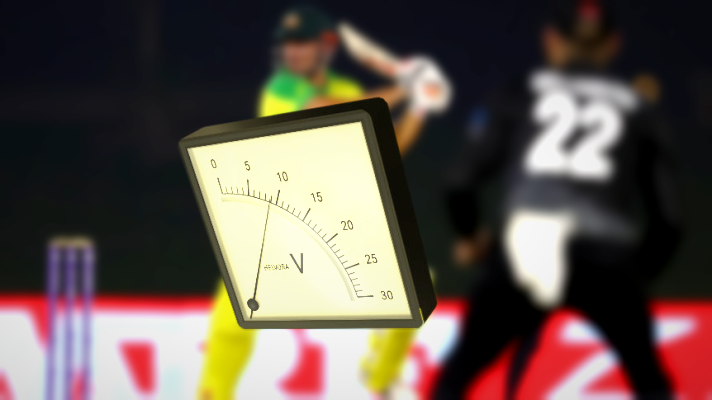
9 V
